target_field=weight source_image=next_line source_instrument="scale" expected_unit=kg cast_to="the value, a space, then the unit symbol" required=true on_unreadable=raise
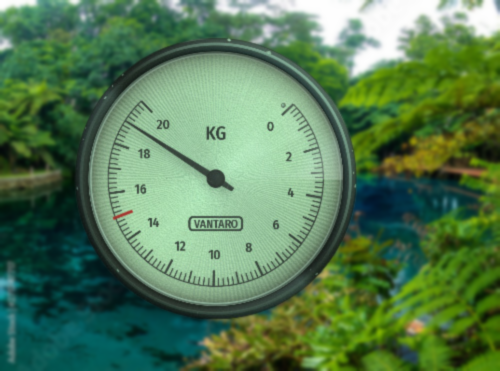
19 kg
